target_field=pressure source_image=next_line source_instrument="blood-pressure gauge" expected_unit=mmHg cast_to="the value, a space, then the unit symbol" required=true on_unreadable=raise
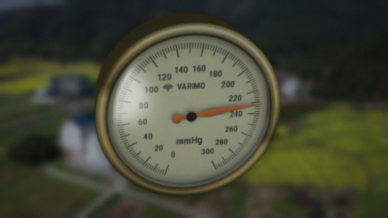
230 mmHg
